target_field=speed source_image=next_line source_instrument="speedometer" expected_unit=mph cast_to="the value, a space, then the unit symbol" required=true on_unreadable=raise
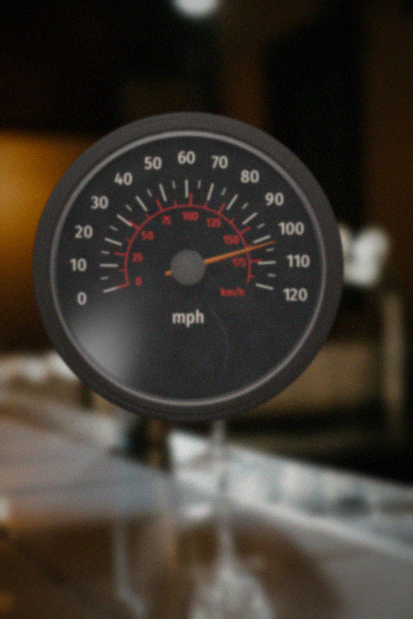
102.5 mph
